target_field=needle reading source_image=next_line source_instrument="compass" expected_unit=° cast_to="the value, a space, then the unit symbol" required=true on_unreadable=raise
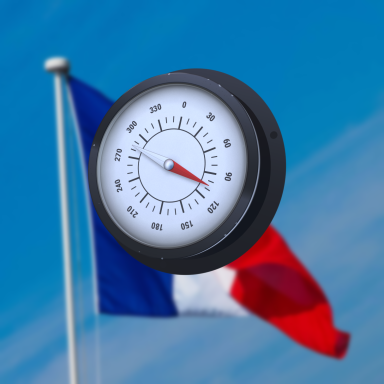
105 °
